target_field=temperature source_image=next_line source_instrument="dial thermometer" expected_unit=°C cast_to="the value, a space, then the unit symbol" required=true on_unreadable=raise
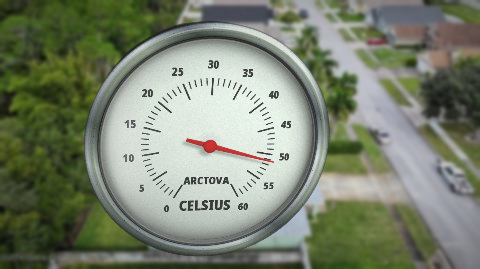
51 °C
